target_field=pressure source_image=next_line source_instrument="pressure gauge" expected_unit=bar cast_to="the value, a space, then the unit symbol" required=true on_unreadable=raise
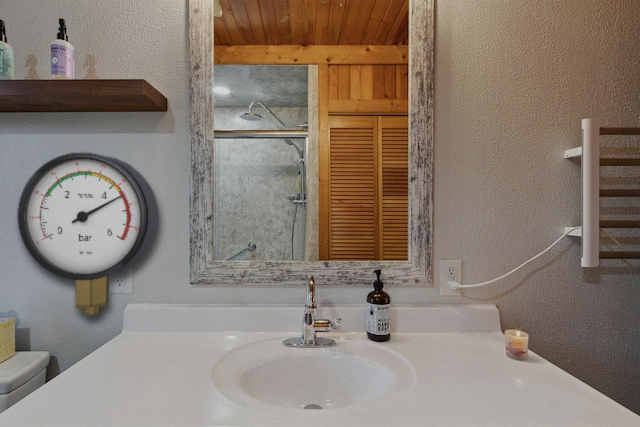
4.5 bar
